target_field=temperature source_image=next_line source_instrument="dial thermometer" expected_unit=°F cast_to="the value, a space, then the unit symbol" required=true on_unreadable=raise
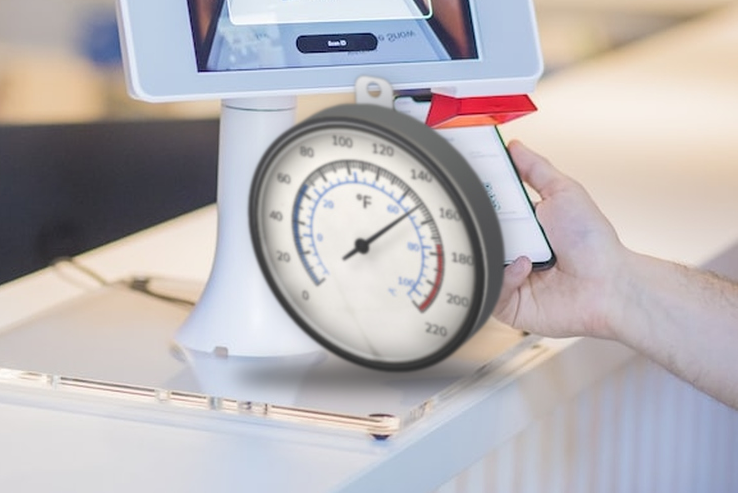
150 °F
